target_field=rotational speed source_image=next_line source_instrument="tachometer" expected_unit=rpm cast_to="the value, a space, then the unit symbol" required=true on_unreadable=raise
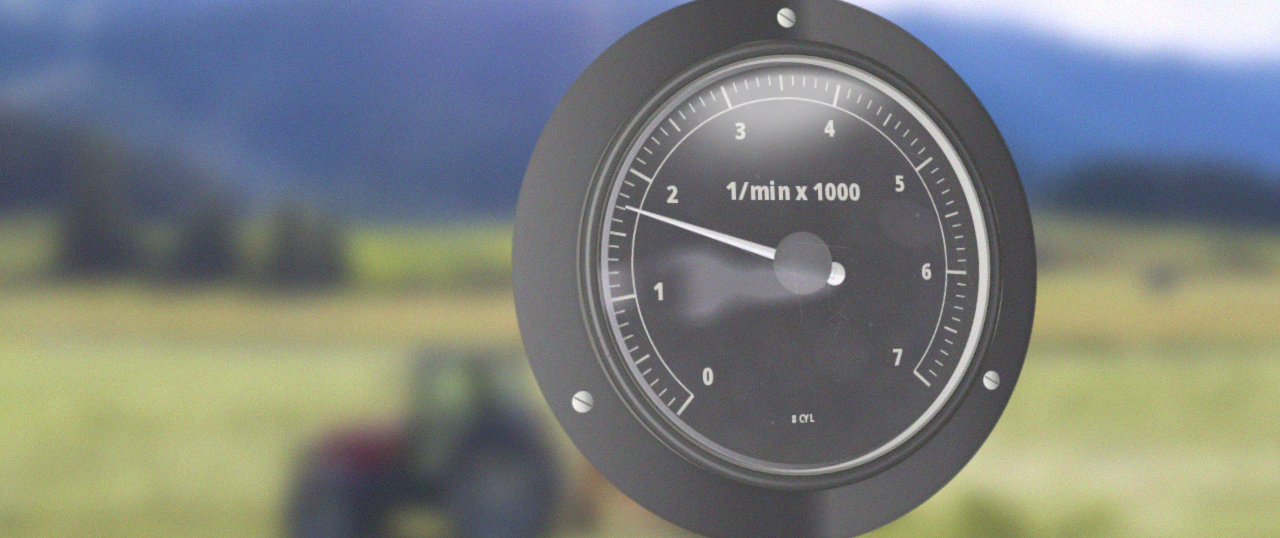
1700 rpm
